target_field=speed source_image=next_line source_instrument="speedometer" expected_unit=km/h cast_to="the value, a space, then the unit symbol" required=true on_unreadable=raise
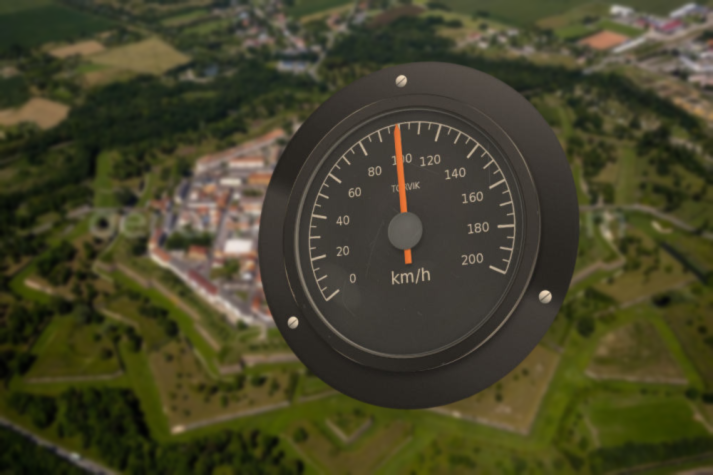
100 km/h
